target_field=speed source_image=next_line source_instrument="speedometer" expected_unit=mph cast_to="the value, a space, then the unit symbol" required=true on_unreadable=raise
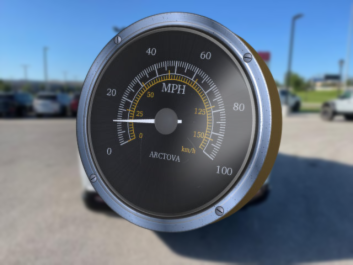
10 mph
